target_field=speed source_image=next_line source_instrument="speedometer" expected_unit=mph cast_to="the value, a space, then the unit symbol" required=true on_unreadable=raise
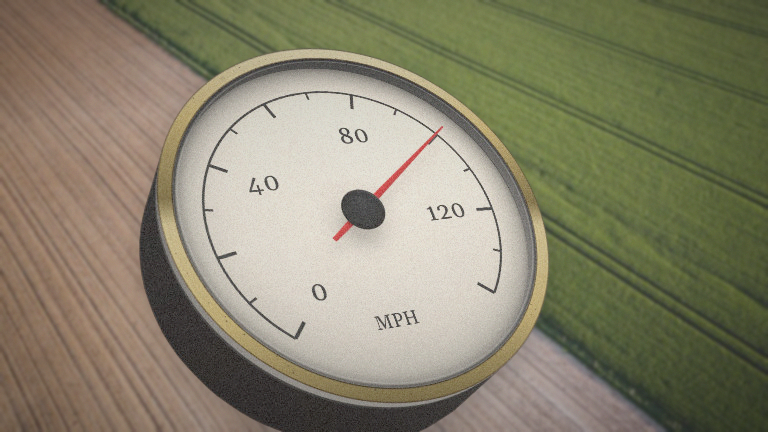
100 mph
